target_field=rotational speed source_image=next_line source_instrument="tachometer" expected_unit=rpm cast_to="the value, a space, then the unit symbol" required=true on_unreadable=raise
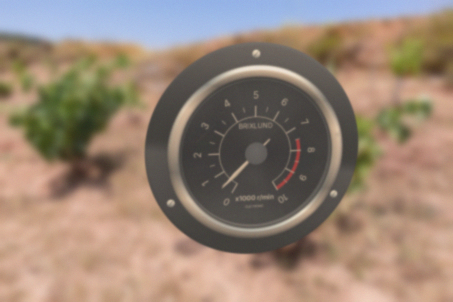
500 rpm
